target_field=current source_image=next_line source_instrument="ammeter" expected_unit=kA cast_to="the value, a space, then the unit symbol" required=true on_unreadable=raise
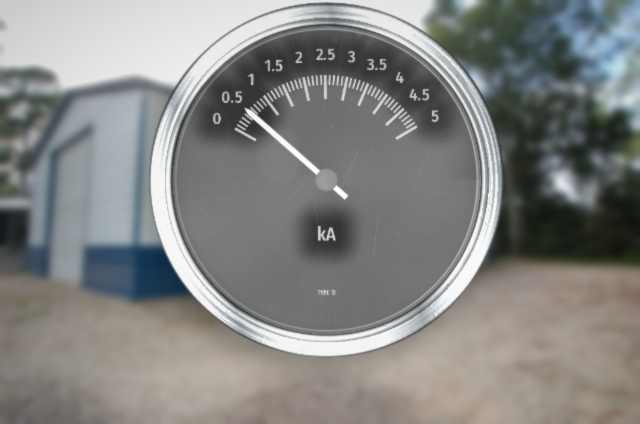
0.5 kA
